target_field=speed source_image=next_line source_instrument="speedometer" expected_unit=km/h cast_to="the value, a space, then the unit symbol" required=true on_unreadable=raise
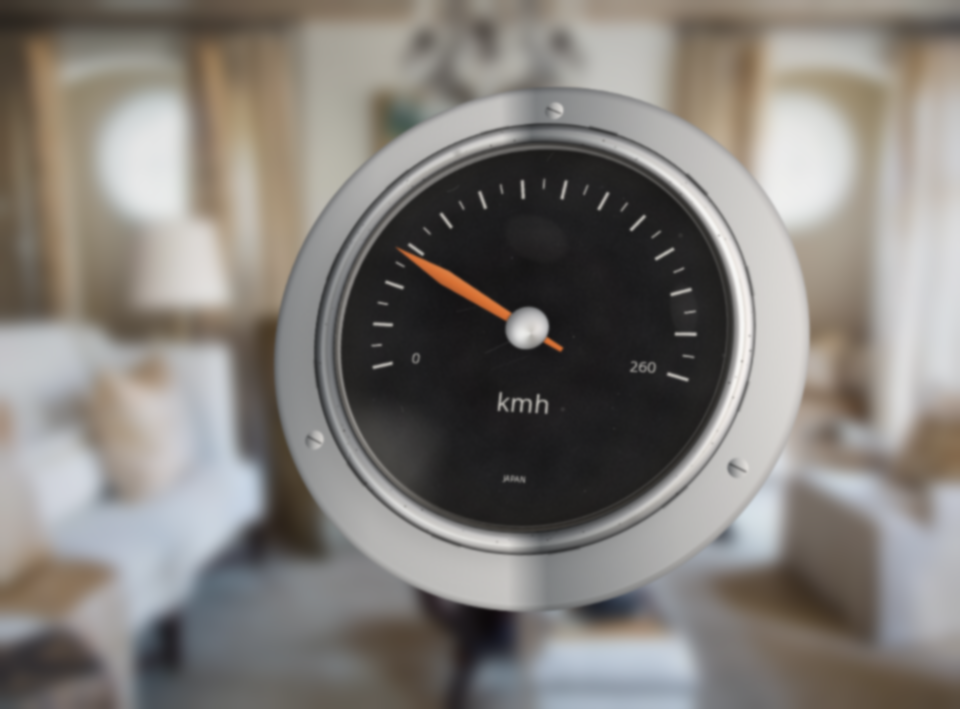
55 km/h
